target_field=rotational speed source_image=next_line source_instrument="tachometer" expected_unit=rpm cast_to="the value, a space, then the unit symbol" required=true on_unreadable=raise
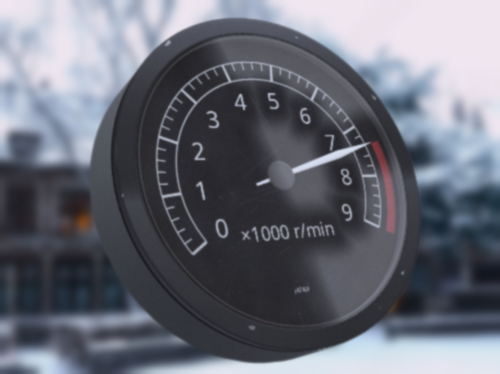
7400 rpm
